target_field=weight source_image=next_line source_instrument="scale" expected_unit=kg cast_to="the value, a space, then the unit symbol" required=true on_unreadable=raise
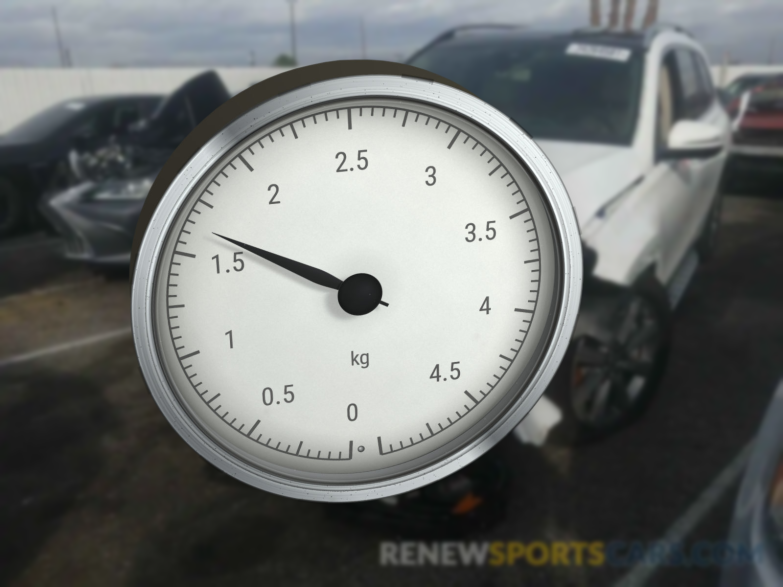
1.65 kg
